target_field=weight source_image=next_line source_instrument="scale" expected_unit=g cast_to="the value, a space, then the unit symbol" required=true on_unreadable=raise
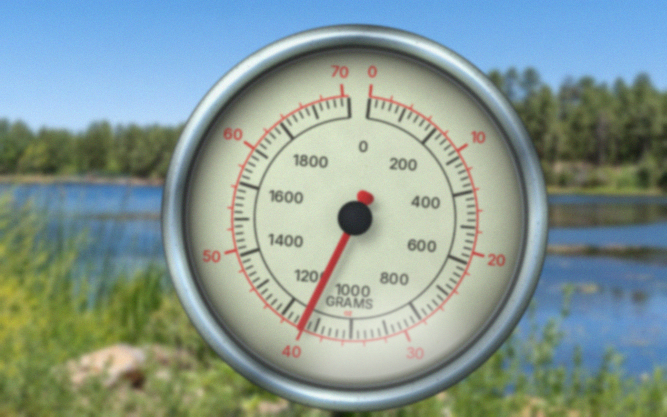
1140 g
